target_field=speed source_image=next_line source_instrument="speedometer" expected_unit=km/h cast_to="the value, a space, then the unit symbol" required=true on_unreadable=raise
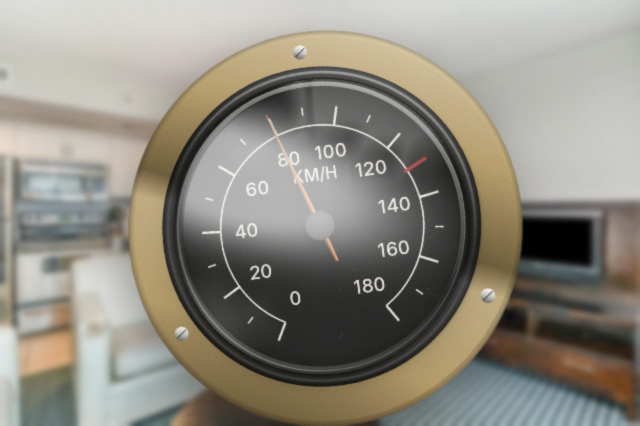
80 km/h
